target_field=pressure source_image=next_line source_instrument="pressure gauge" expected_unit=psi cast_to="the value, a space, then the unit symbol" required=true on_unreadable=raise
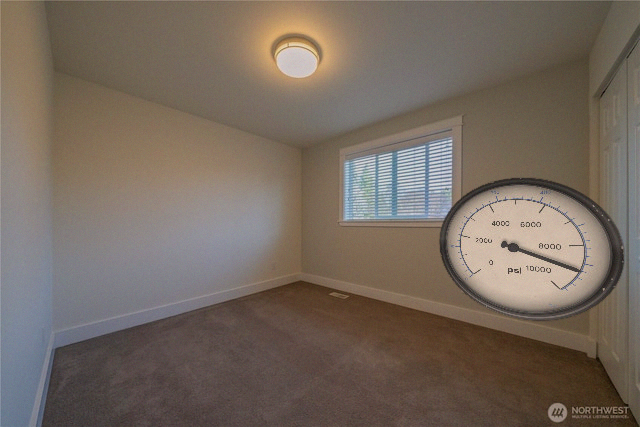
9000 psi
